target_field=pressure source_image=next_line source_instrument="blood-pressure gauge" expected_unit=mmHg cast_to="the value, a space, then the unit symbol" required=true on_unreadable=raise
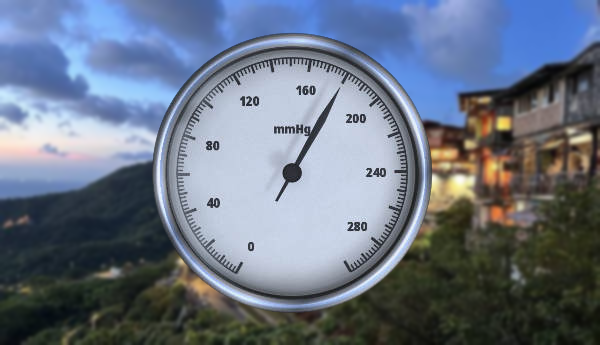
180 mmHg
